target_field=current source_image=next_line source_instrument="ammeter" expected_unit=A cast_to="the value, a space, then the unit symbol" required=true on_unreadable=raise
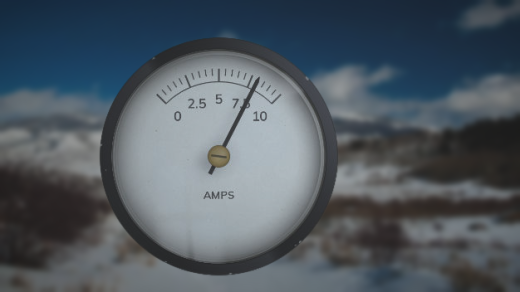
8 A
